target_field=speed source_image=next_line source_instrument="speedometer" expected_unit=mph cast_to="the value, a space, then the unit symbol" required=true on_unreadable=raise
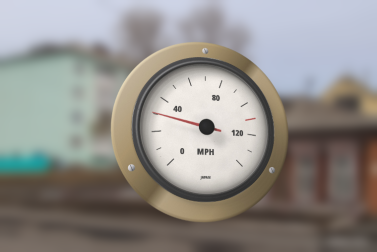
30 mph
